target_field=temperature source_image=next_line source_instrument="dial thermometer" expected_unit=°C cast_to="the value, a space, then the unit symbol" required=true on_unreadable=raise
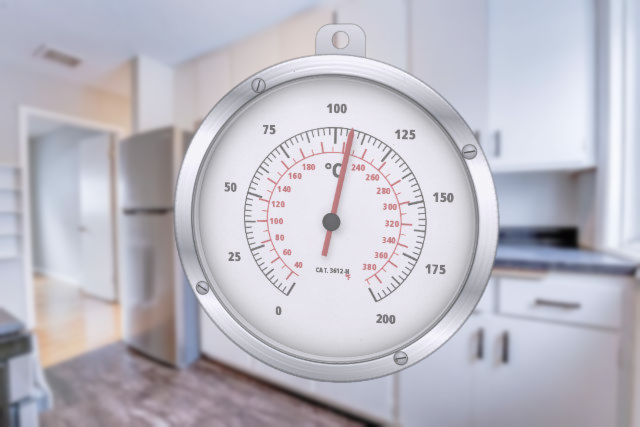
107.5 °C
